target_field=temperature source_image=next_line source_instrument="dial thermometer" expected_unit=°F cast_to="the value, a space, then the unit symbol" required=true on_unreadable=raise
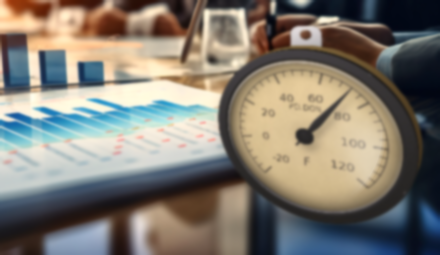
72 °F
